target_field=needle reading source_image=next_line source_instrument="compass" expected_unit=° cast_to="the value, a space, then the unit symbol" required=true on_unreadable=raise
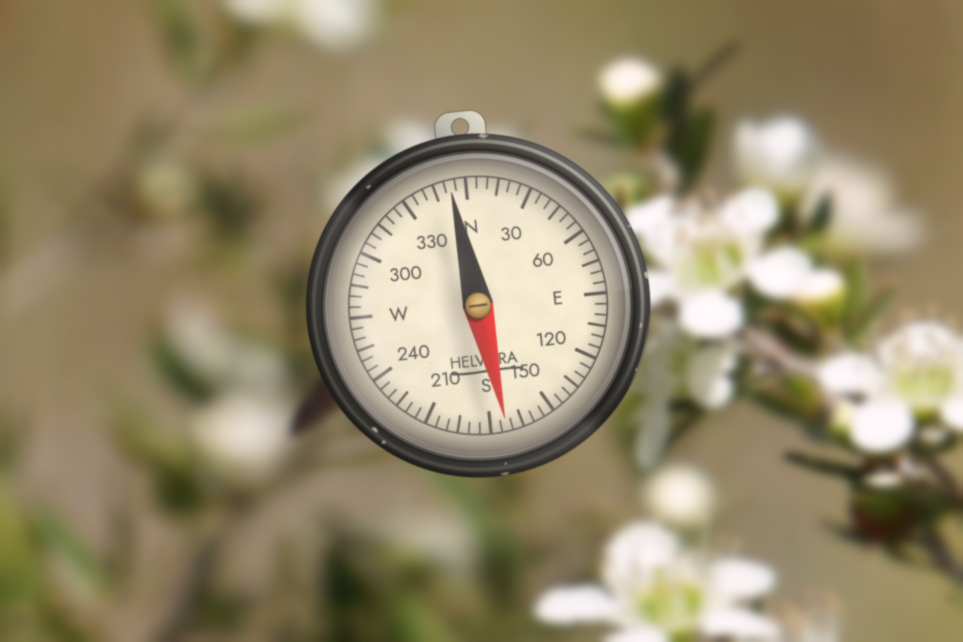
172.5 °
